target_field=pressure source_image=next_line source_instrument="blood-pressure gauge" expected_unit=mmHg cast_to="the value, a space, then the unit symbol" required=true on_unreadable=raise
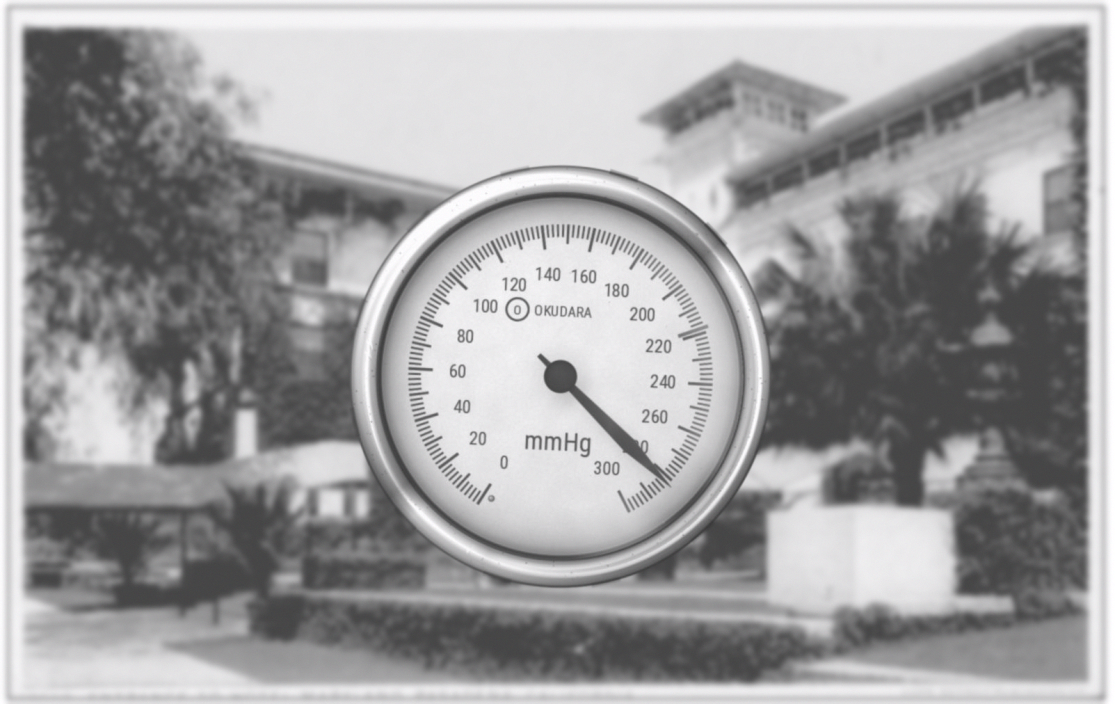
282 mmHg
